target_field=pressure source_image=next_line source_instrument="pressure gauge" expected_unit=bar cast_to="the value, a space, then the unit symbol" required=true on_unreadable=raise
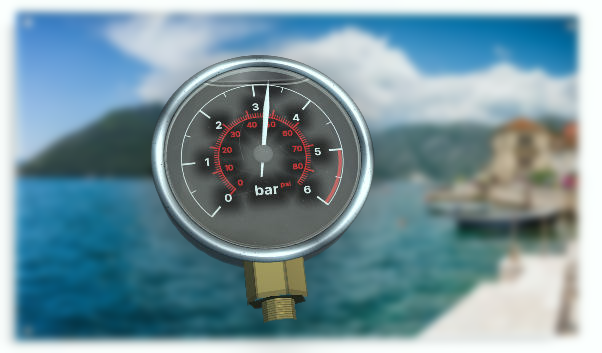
3.25 bar
